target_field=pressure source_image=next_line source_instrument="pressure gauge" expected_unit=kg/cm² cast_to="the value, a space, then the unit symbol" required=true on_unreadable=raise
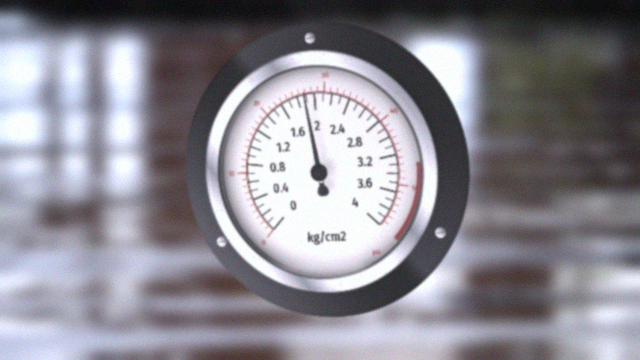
1.9 kg/cm²
